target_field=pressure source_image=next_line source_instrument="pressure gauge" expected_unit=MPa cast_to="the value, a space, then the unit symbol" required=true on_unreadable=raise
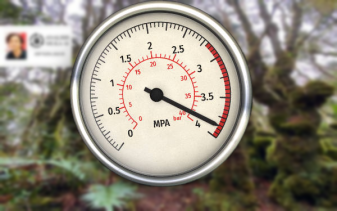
3.85 MPa
